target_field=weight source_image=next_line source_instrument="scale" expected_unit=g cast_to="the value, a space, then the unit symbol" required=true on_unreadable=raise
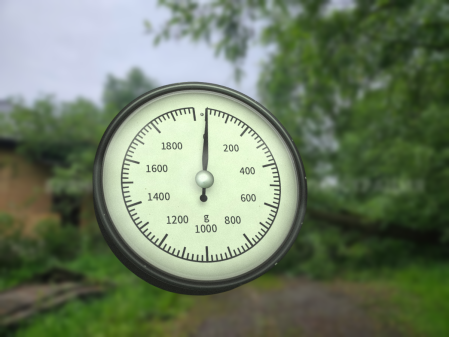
0 g
